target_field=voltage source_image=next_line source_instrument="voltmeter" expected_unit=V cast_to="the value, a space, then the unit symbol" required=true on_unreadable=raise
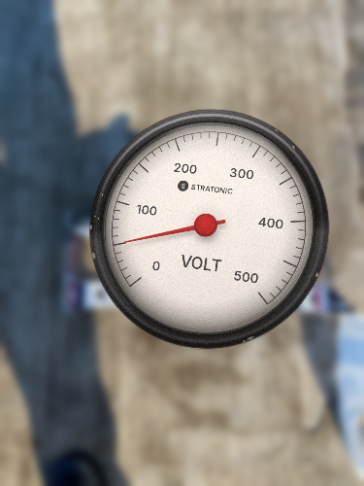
50 V
